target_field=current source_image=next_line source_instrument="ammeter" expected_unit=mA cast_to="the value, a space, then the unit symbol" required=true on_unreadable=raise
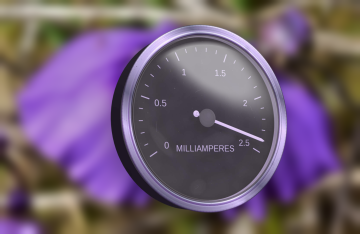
2.4 mA
